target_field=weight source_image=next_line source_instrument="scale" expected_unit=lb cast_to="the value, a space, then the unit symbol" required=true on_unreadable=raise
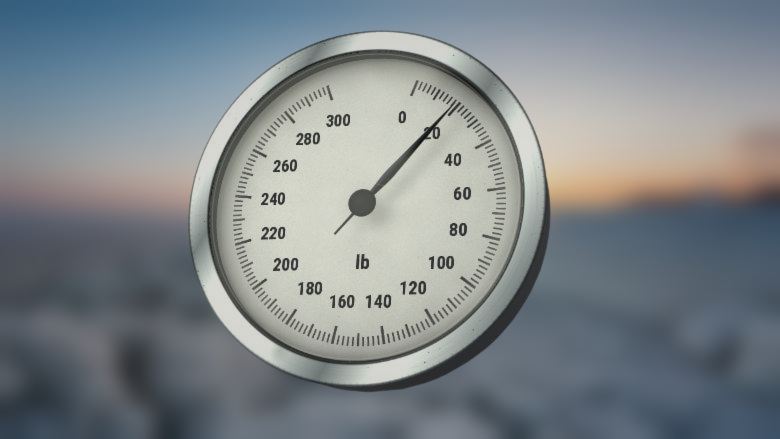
20 lb
